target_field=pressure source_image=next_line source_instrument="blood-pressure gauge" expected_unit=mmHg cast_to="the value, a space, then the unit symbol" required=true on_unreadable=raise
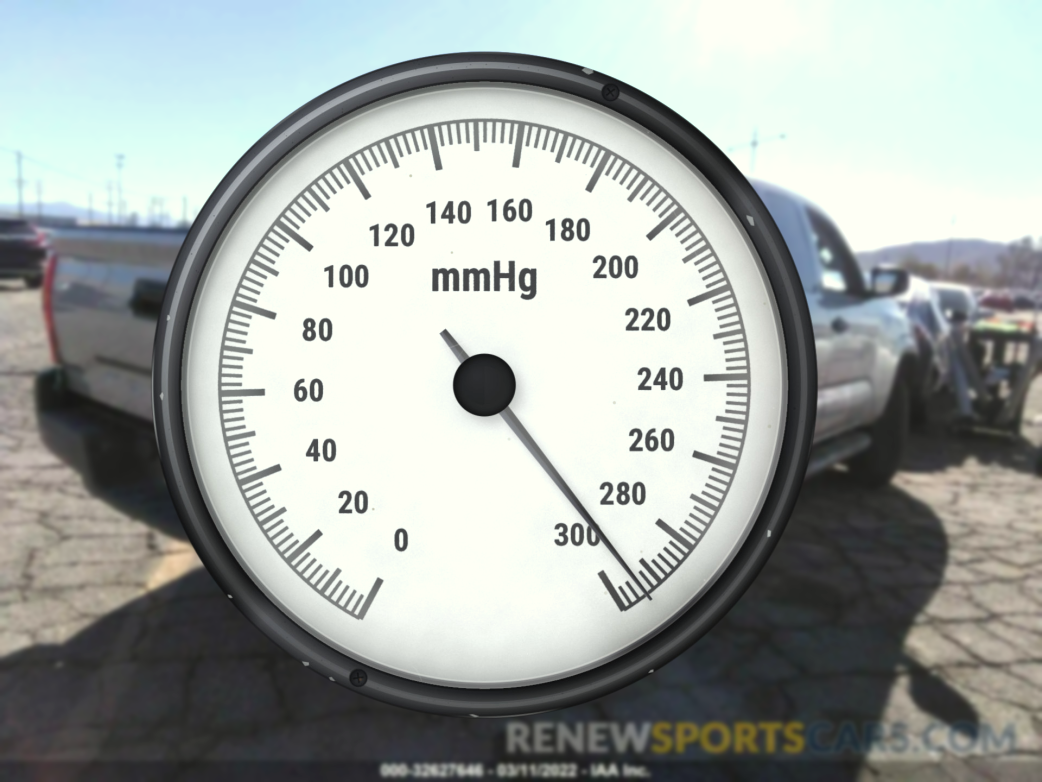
294 mmHg
